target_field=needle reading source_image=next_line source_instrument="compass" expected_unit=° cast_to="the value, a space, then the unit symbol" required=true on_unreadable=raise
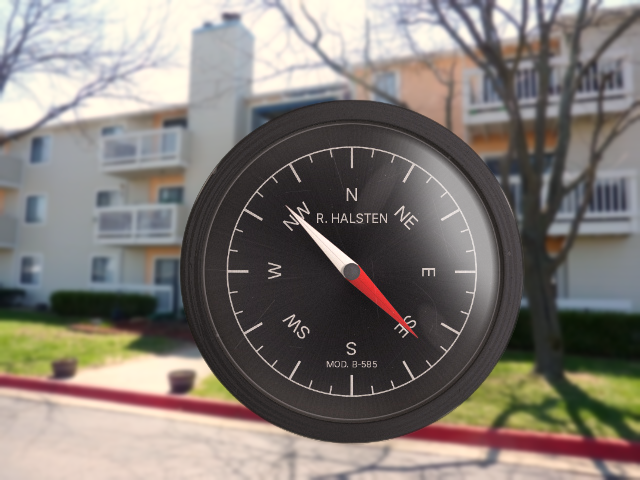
135 °
